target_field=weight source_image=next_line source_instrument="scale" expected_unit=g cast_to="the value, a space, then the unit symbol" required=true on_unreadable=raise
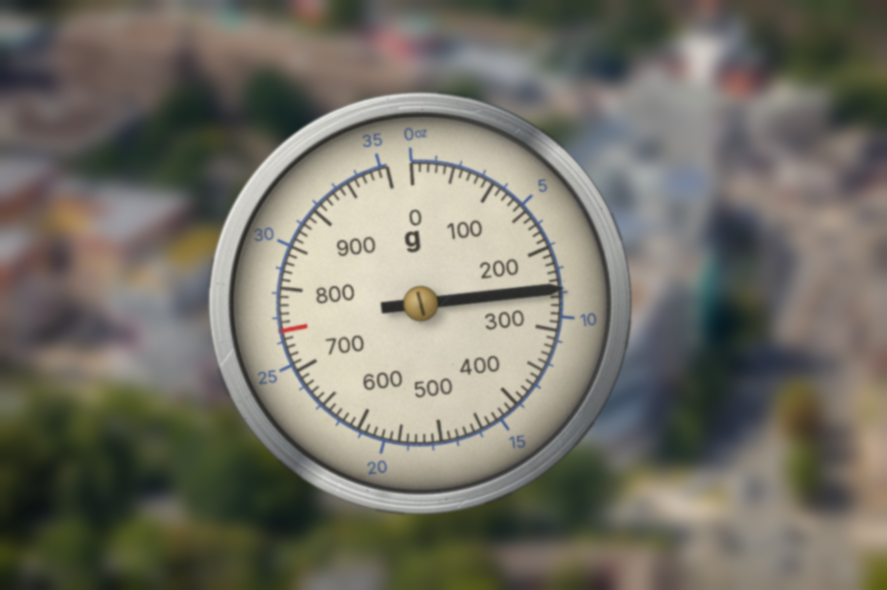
250 g
